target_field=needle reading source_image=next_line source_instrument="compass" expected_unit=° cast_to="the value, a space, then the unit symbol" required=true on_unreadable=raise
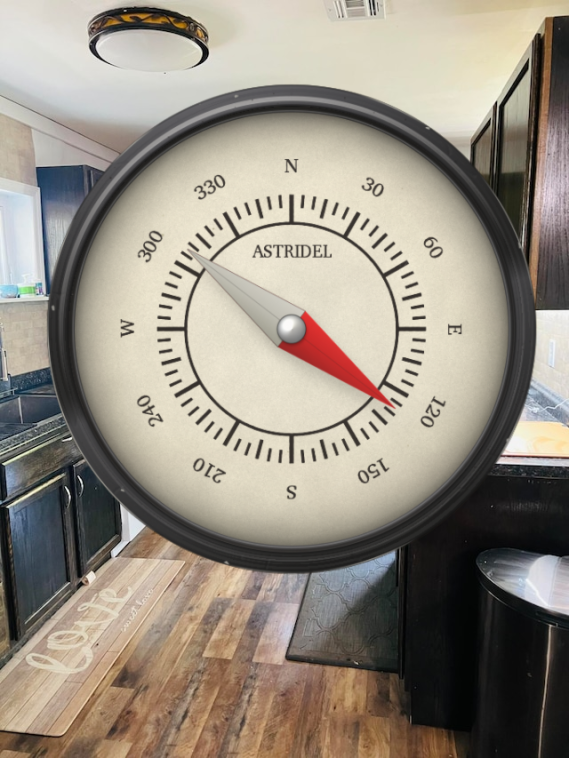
127.5 °
